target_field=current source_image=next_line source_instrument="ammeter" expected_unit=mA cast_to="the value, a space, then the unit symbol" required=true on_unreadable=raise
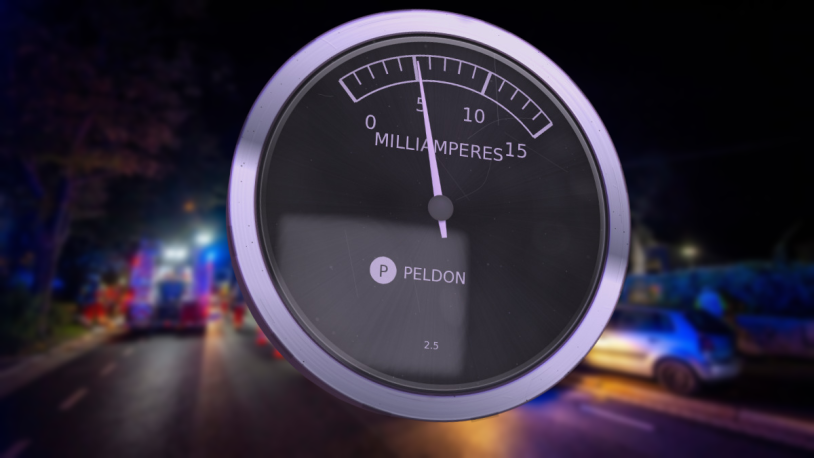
5 mA
